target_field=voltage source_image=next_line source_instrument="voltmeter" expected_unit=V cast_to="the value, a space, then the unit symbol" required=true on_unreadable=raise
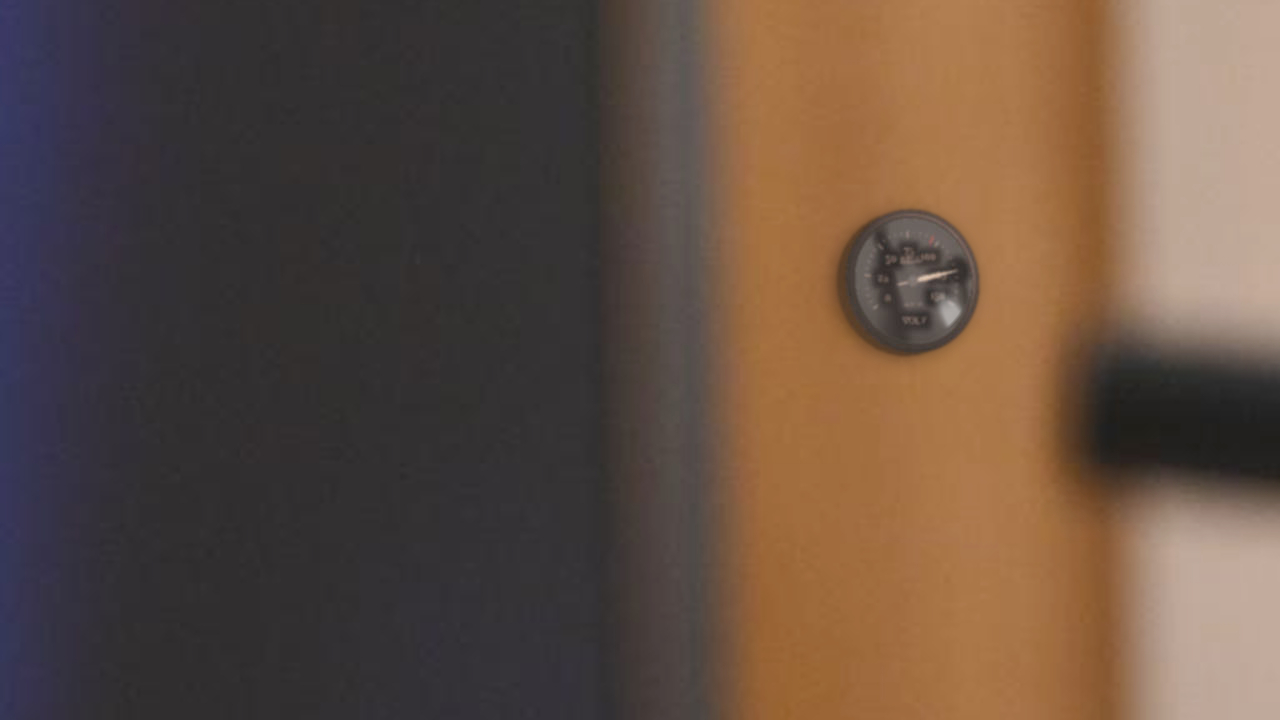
125 V
